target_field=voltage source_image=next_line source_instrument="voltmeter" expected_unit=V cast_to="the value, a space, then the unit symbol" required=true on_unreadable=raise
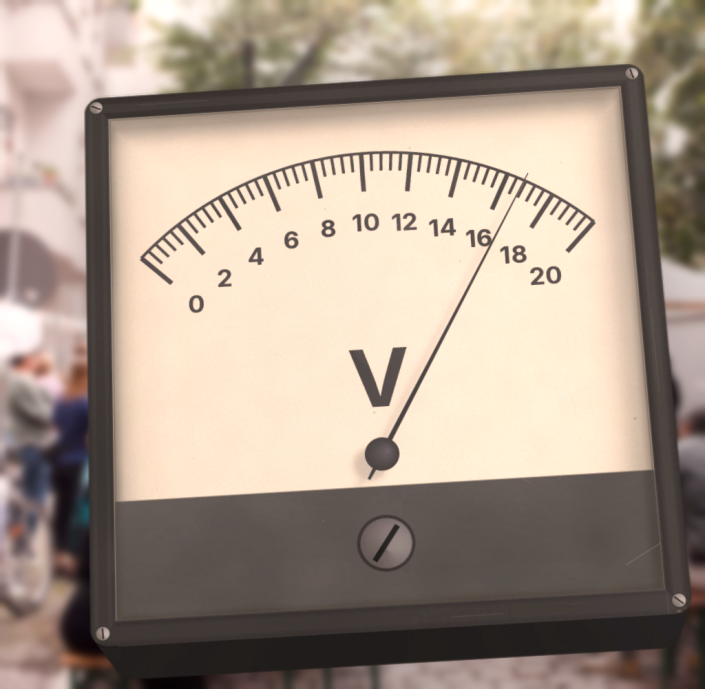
16.8 V
